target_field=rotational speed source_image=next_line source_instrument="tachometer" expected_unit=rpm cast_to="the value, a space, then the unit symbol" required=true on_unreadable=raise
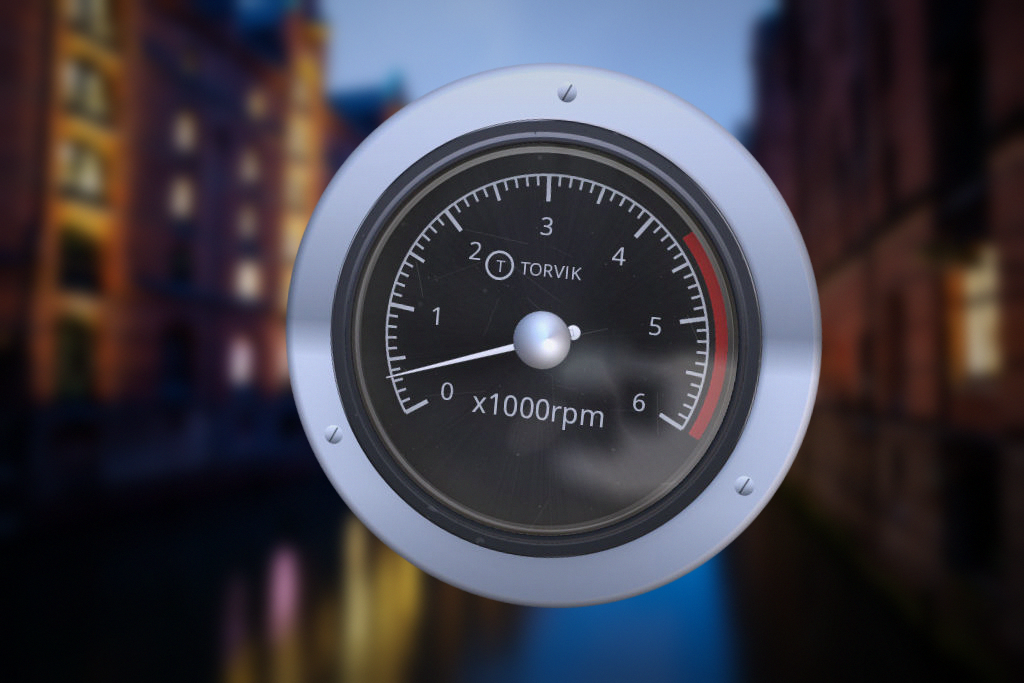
350 rpm
